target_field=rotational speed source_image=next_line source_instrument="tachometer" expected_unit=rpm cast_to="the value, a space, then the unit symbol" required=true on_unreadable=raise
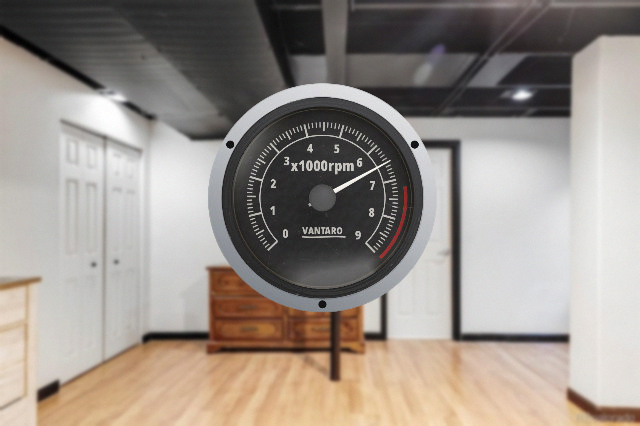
6500 rpm
